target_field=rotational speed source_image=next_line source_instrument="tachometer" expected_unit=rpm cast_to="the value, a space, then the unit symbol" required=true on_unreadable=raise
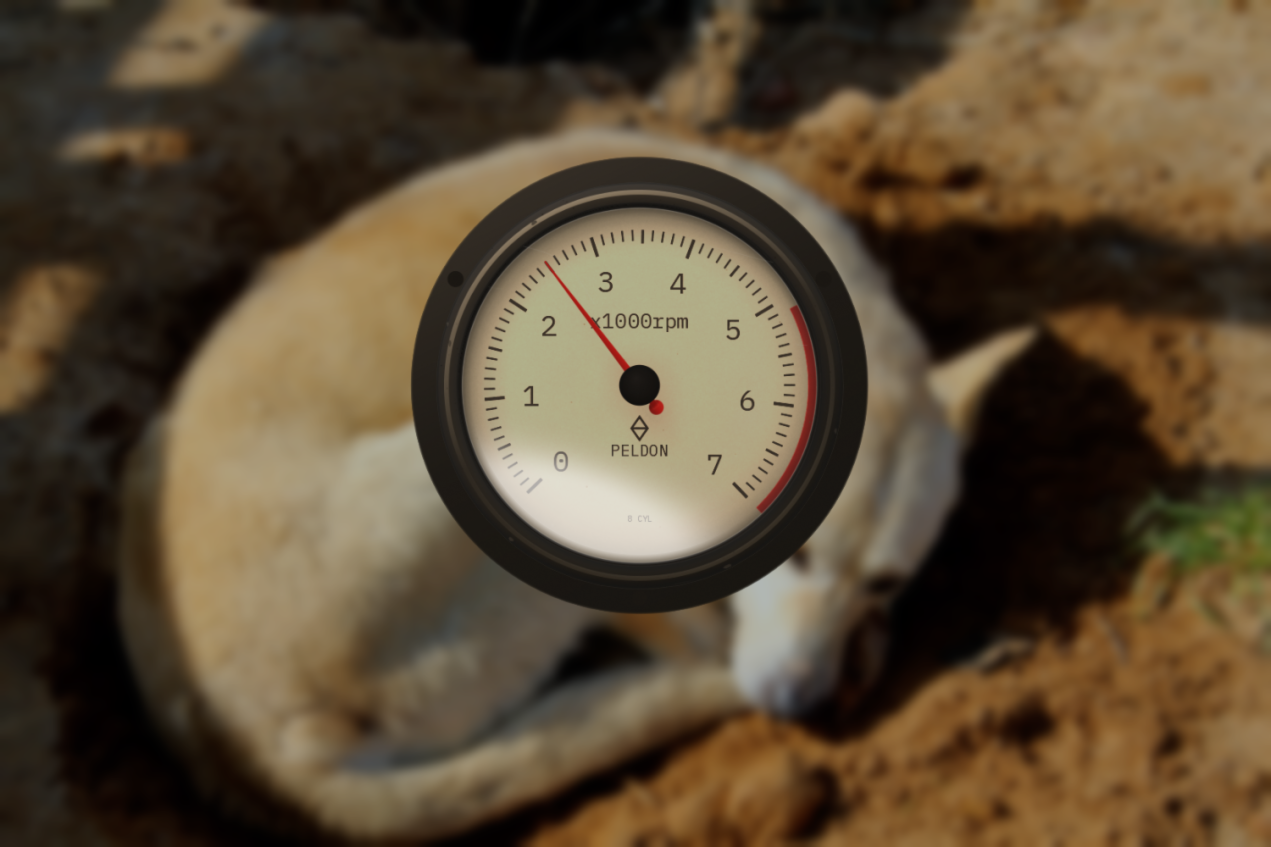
2500 rpm
